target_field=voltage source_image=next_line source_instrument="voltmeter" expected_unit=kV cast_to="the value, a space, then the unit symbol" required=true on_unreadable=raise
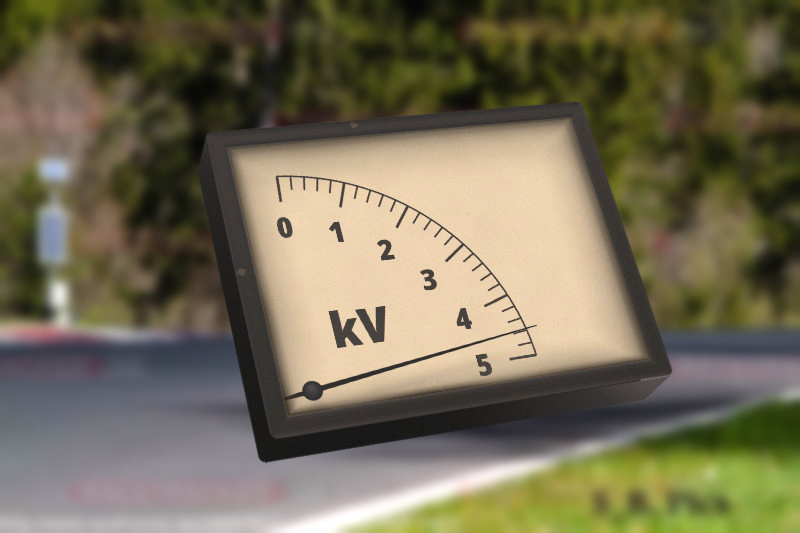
4.6 kV
